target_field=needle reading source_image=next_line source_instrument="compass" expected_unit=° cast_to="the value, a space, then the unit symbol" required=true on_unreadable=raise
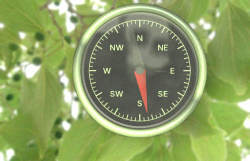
170 °
